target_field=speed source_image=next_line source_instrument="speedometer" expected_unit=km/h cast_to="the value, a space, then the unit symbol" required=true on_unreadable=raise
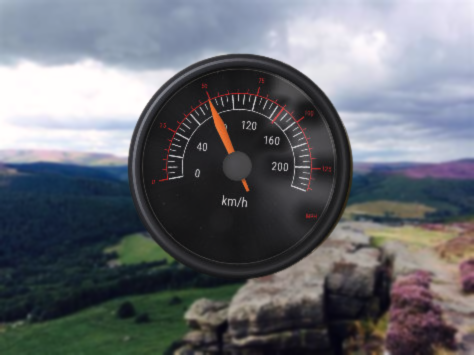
80 km/h
